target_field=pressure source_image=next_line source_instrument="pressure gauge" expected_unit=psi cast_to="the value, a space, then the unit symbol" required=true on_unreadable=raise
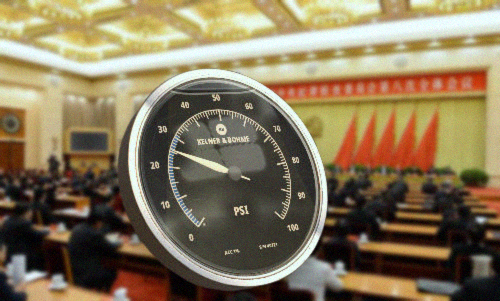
25 psi
